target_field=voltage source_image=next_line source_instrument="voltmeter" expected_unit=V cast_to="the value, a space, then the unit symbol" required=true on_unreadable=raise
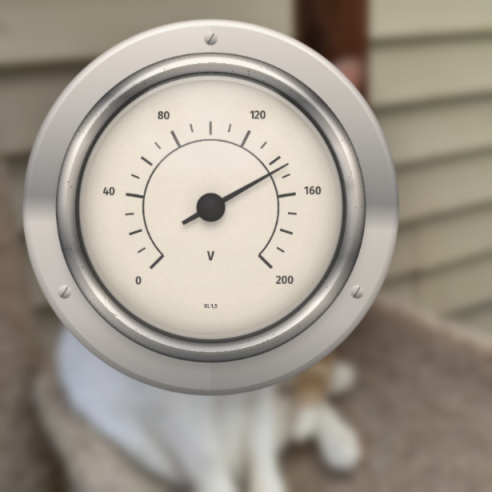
145 V
